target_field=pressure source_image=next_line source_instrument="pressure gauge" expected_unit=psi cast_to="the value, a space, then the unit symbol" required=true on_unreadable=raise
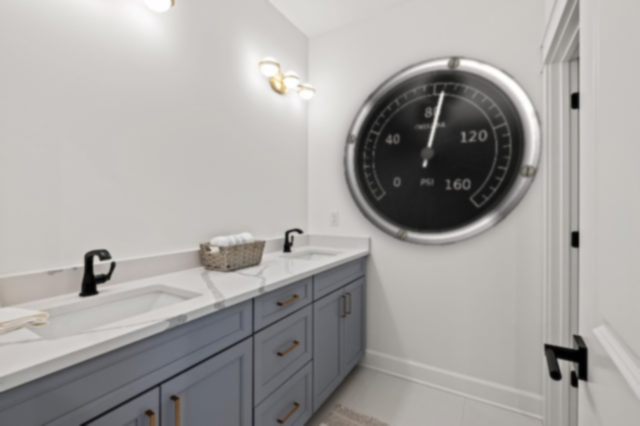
85 psi
